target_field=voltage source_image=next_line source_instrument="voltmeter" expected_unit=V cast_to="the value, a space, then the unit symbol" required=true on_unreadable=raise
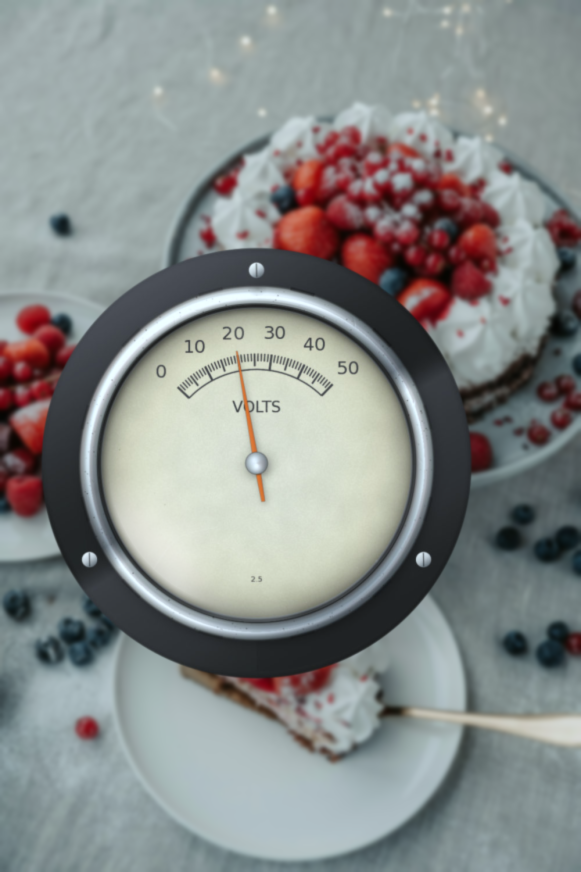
20 V
